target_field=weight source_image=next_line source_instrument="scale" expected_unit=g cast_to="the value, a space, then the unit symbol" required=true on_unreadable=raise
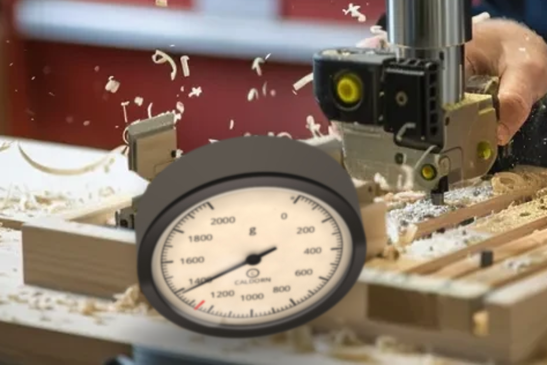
1400 g
